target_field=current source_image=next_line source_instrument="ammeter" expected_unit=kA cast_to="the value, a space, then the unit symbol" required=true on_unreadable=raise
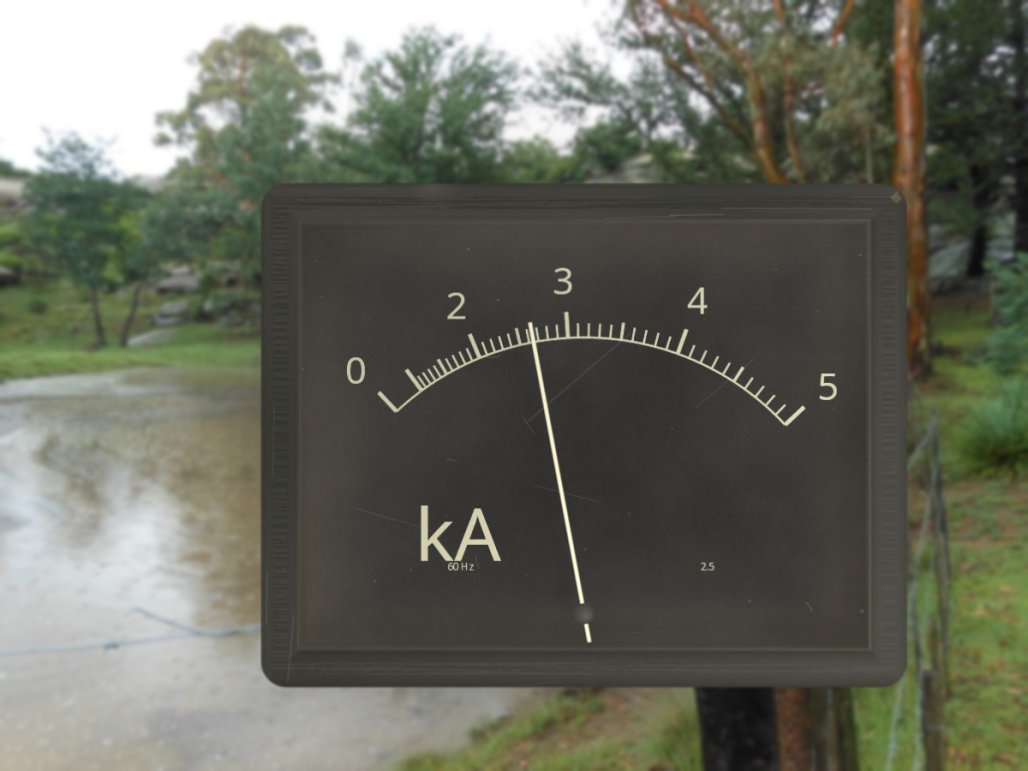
2.65 kA
